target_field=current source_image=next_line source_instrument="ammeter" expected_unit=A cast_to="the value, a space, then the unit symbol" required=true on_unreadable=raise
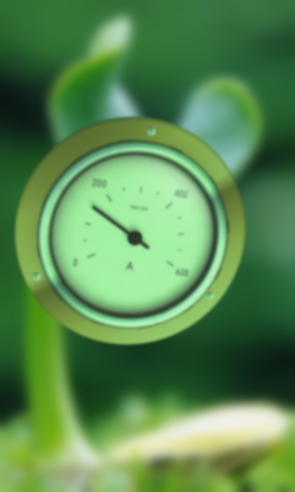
150 A
